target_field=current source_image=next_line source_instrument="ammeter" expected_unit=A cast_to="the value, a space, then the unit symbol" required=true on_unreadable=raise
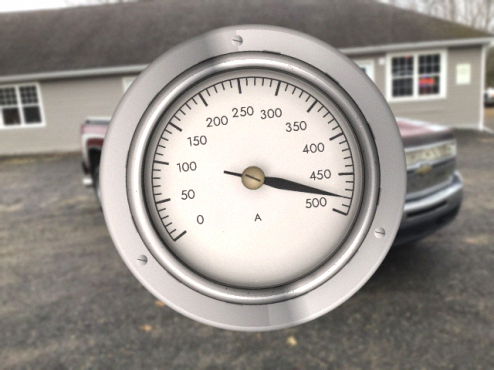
480 A
